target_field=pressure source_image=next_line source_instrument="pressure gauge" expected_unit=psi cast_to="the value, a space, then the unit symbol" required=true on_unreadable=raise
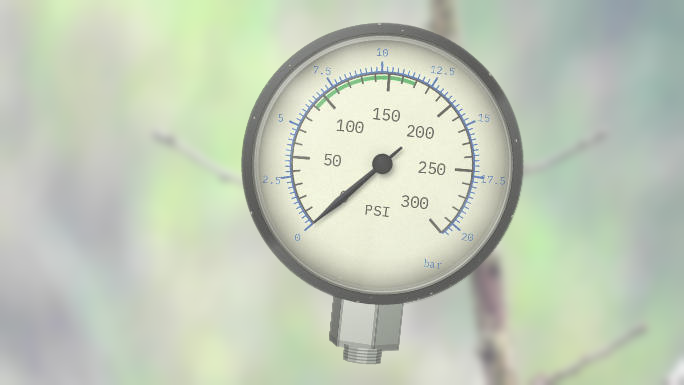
0 psi
